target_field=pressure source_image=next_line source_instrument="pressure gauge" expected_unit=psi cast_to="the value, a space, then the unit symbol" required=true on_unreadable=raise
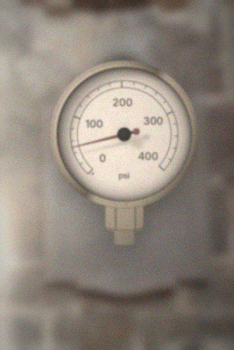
50 psi
